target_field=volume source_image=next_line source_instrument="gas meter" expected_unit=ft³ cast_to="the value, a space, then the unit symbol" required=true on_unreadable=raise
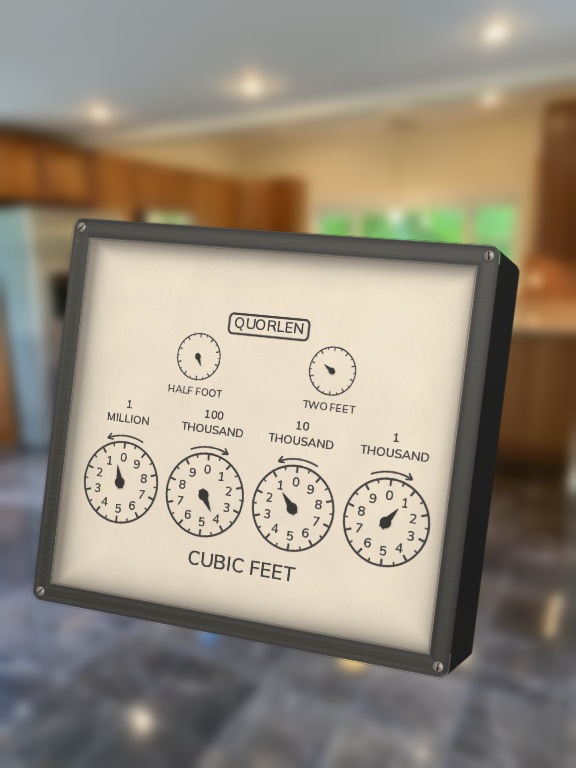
41100 ft³
